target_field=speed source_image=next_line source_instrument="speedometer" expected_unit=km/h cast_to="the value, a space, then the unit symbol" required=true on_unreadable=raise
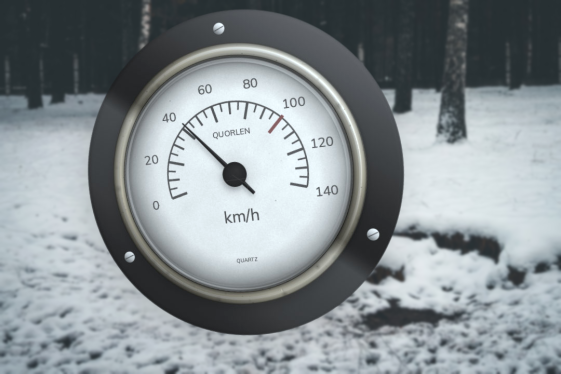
42.5 km/h
